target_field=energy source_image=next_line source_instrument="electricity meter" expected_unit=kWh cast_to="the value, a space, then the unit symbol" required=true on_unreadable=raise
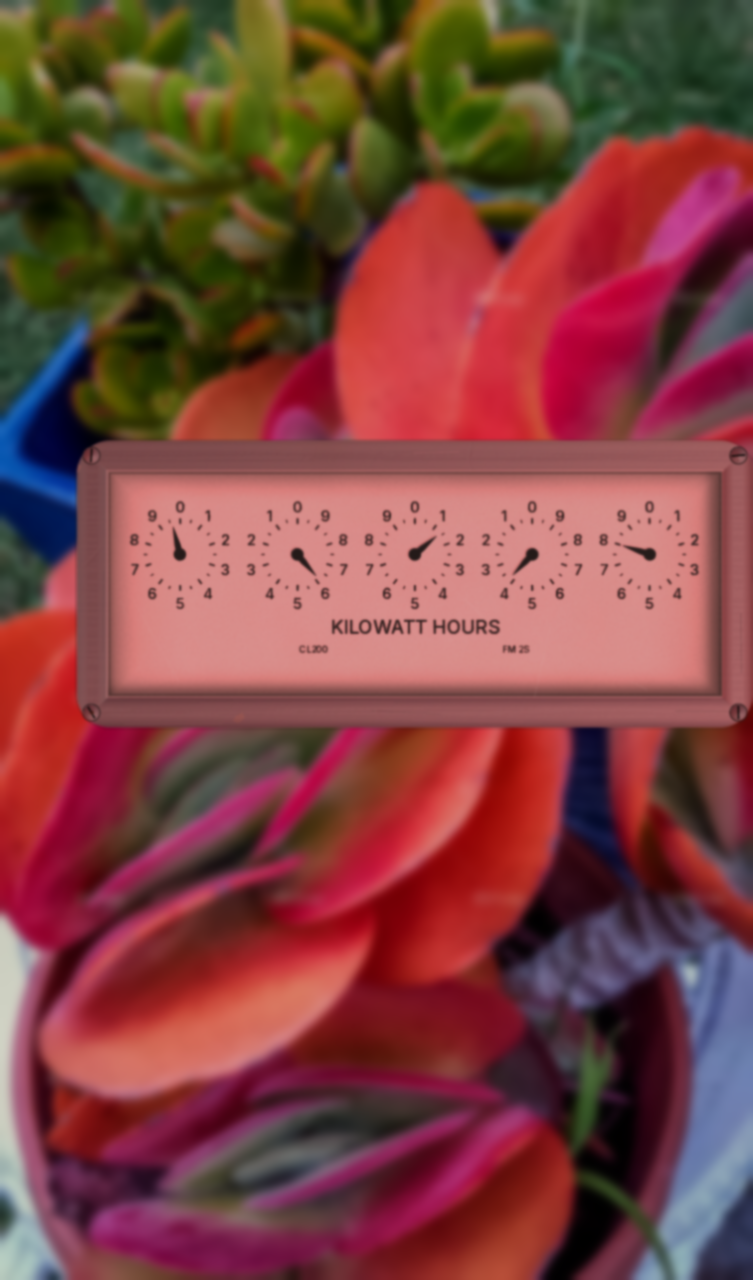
96138 kWh
